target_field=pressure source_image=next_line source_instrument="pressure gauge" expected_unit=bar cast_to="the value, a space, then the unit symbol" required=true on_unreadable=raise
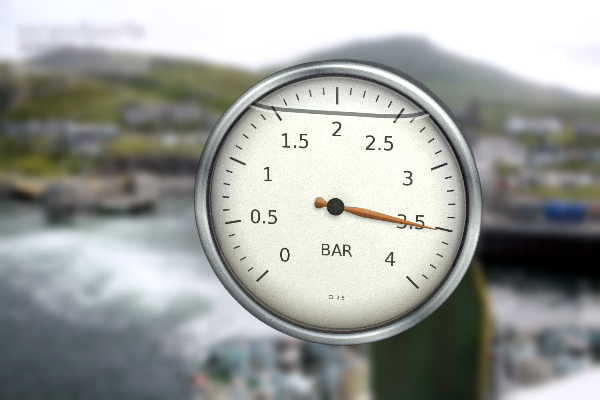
3.5 bar
